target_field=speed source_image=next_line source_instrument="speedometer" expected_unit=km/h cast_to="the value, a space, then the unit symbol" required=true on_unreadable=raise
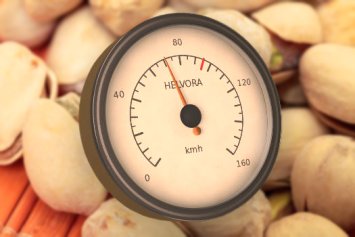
70 km/h
